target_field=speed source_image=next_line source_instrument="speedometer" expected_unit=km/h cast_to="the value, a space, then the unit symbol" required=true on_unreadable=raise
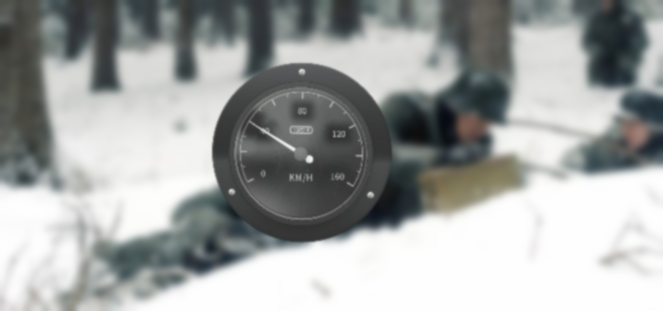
40 km/h
